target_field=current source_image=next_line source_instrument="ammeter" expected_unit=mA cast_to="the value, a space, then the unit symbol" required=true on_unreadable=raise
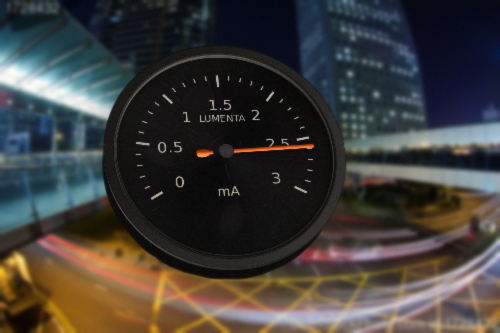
2.6 mA
